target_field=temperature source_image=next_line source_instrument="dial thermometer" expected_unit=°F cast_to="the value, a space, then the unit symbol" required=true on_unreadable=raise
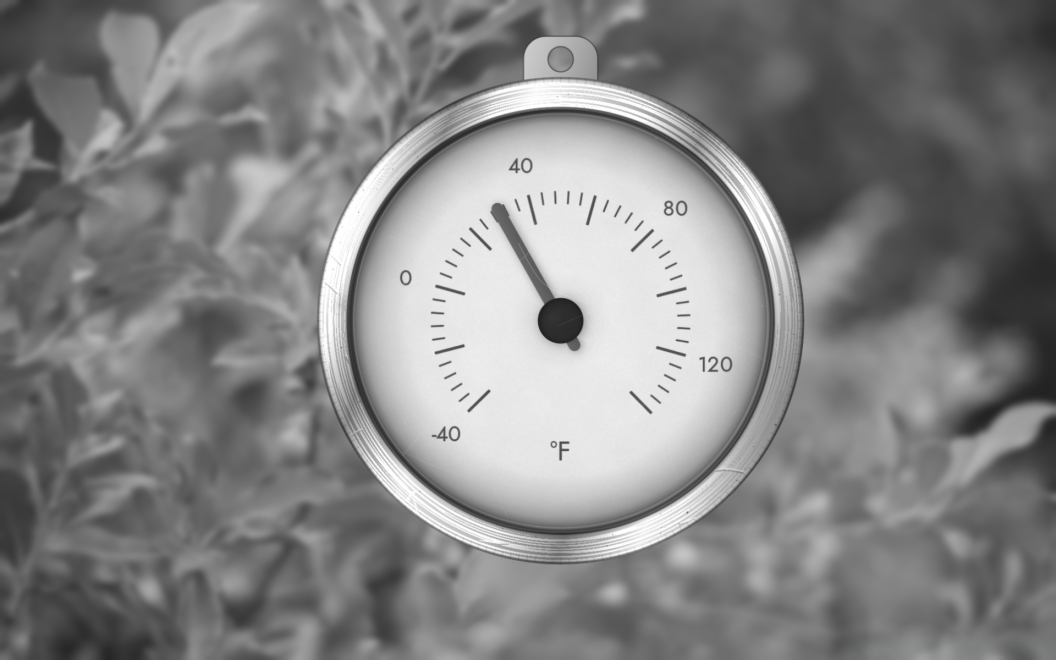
30 °F
